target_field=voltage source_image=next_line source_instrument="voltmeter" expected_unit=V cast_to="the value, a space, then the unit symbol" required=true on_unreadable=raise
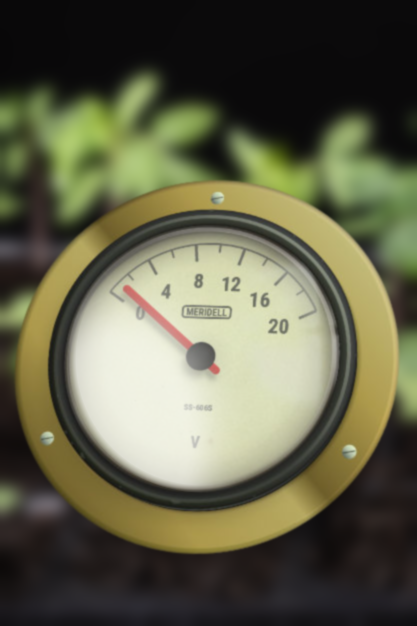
1 V
